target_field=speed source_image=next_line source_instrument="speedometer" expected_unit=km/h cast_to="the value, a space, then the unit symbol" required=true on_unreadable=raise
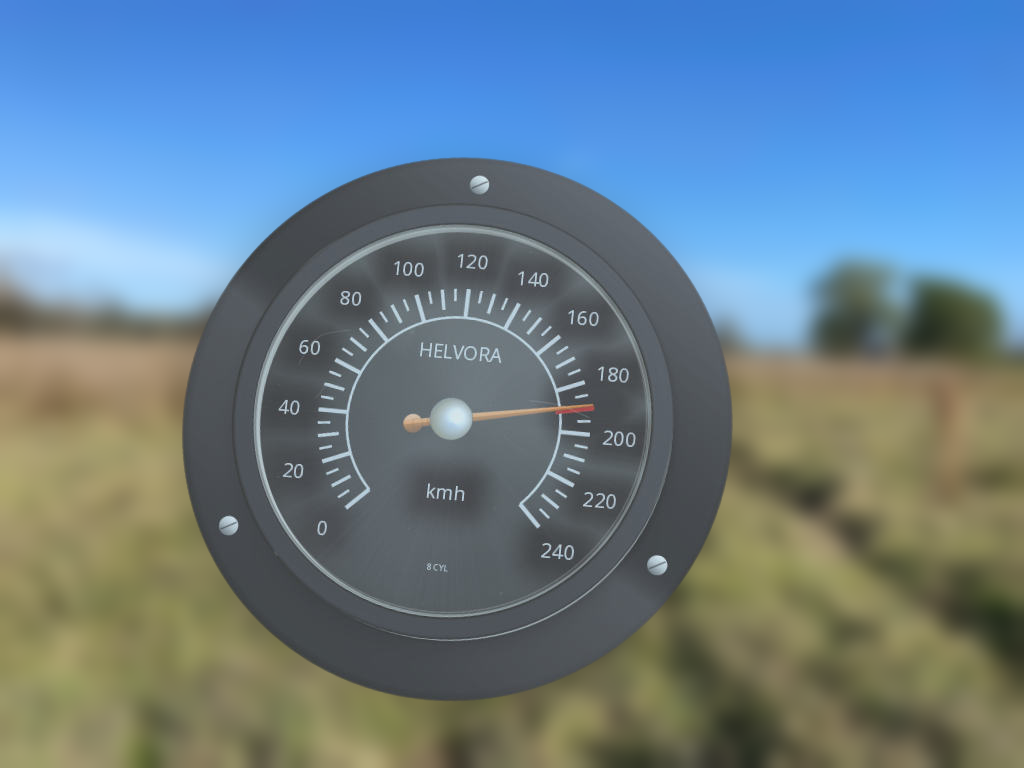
190 km/h
